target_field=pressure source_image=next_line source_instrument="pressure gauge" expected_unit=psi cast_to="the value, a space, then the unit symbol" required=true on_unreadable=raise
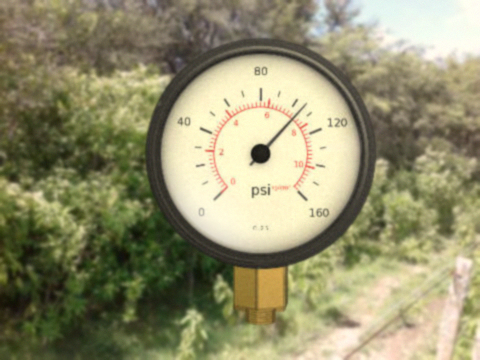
105 psi
